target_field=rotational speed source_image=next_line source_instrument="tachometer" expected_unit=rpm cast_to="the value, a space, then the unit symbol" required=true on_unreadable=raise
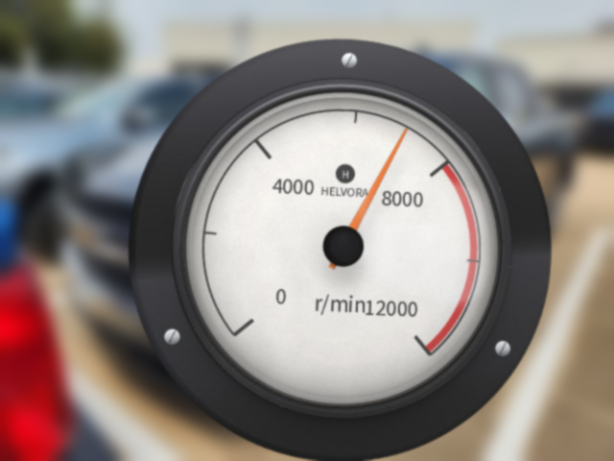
7000 rpm
